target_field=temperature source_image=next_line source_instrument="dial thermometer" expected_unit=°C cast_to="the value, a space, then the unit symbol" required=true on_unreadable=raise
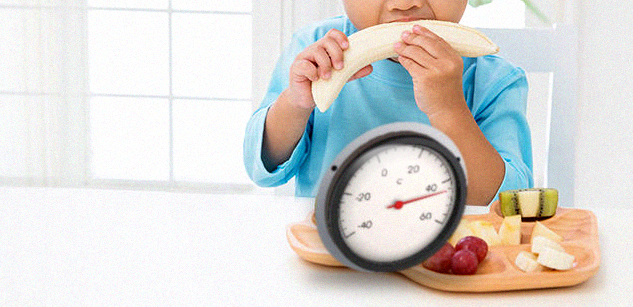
44 °C
